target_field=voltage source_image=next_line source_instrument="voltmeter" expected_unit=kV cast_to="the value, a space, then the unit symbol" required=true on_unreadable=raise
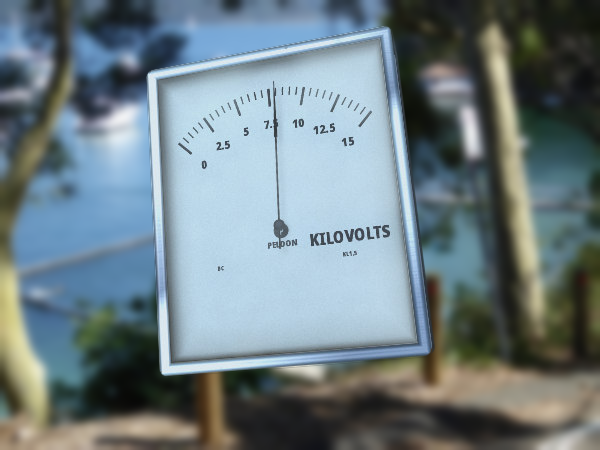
8 kV
